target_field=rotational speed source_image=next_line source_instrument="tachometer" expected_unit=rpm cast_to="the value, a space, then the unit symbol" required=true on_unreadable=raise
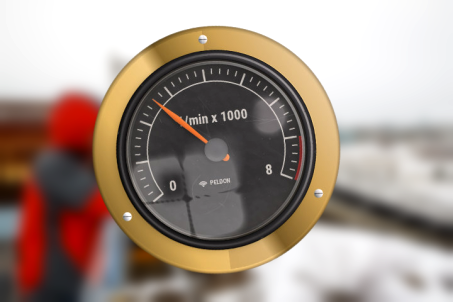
2600 rpm
